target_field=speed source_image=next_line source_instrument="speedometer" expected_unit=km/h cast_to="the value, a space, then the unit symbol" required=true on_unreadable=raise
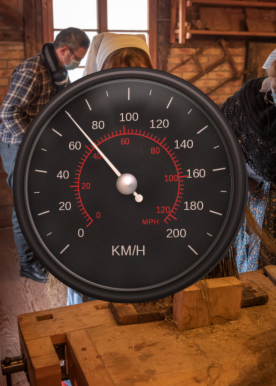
70 km/h
